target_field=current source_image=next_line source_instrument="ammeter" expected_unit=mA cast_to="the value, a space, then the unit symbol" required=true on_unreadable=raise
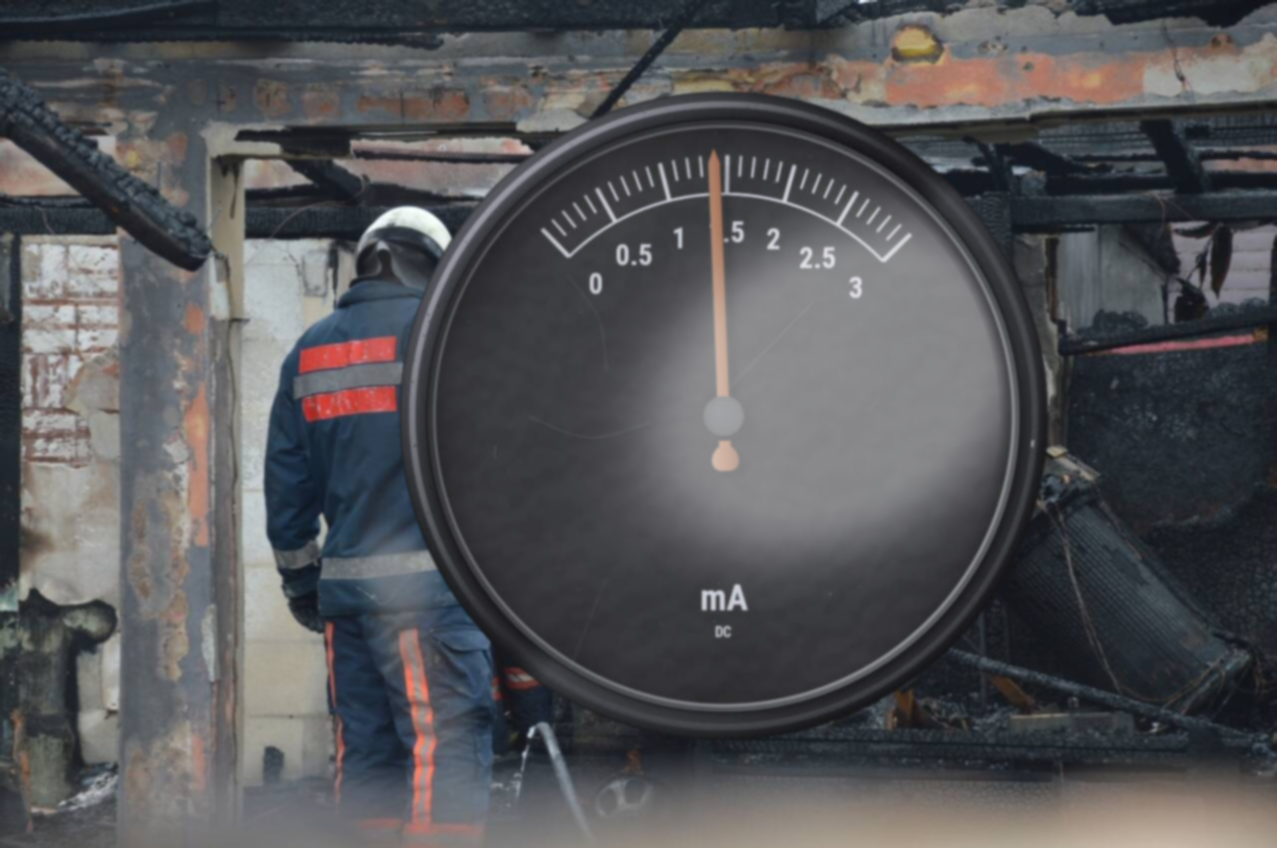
1.4 mA
